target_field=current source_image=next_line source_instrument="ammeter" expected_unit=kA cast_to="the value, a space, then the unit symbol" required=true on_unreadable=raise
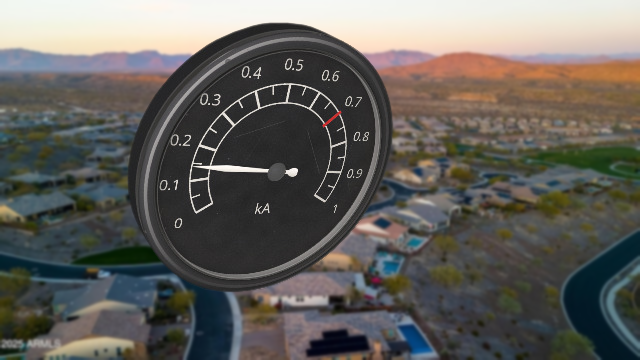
0.15 kA
